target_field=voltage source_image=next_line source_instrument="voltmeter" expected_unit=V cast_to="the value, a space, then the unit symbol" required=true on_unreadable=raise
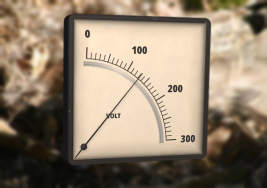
130 V
